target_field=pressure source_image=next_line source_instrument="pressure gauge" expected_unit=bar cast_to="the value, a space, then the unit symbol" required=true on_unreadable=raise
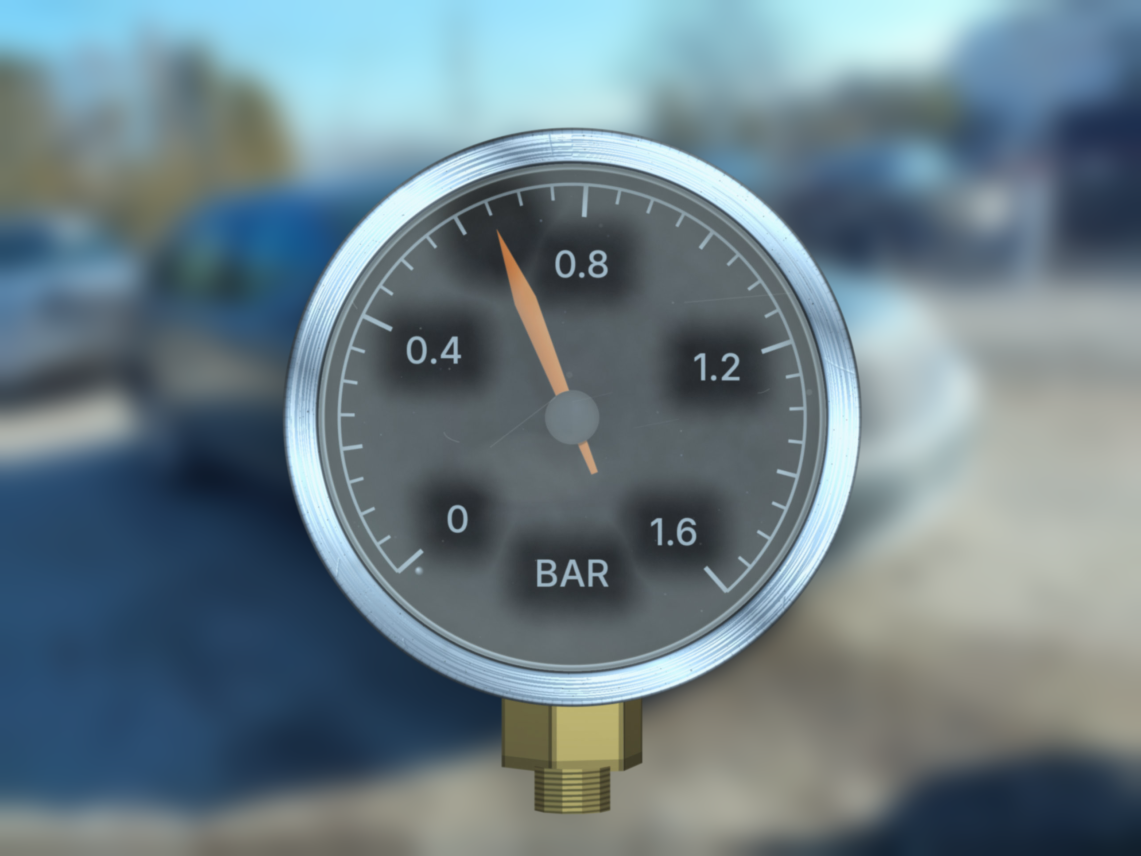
0.65 bar
